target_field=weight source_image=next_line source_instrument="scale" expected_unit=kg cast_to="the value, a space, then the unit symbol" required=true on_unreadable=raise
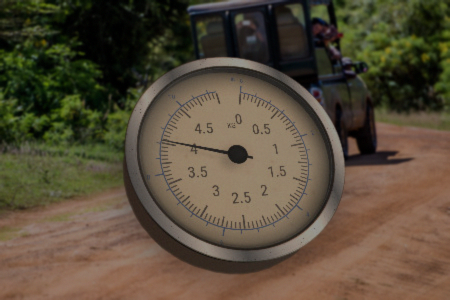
4 kg
